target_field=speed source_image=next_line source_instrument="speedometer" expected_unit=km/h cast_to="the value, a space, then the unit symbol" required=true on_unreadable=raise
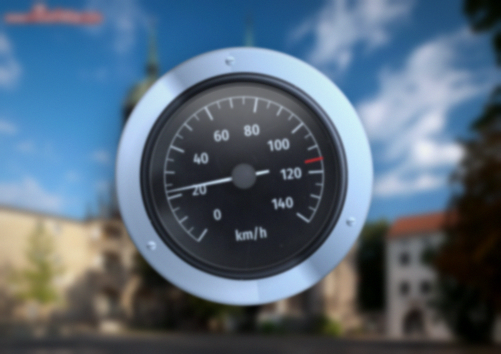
22.5 km/h
